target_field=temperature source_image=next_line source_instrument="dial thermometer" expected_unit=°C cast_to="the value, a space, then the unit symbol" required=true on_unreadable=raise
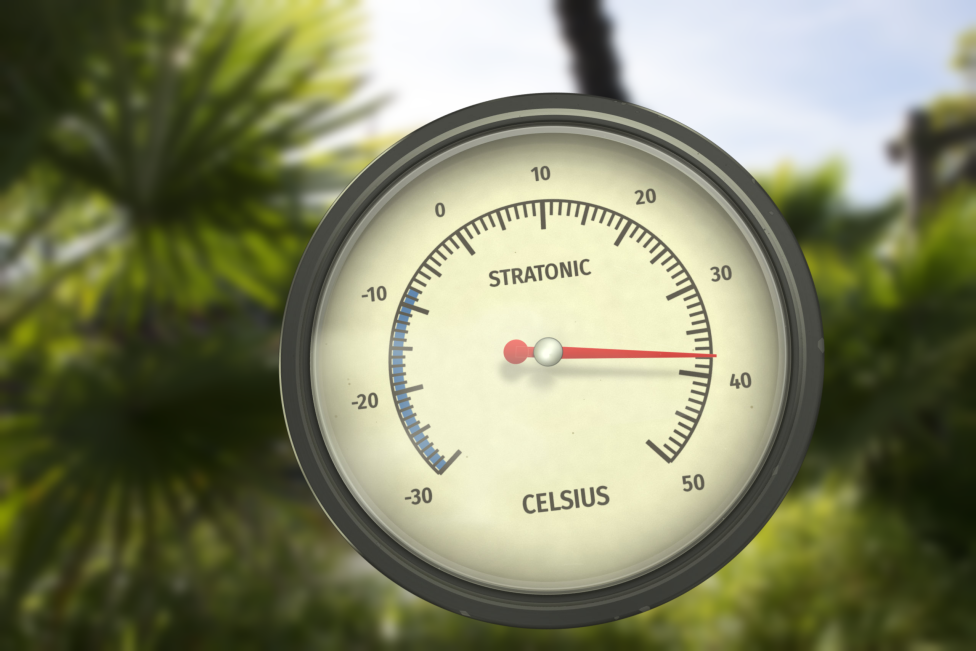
38 °C
